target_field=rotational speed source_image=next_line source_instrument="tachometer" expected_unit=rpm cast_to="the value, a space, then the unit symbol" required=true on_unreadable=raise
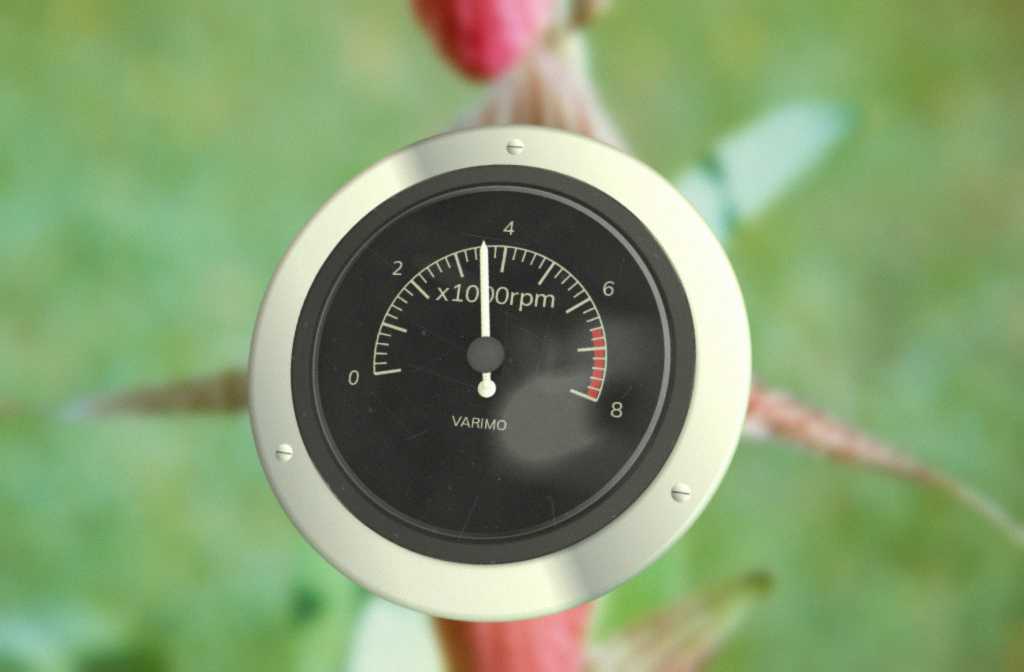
3600 rpm
